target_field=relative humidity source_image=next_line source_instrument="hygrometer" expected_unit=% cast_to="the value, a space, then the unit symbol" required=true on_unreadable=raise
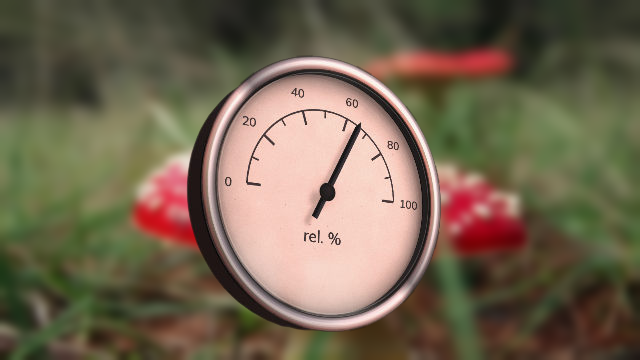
65 %
